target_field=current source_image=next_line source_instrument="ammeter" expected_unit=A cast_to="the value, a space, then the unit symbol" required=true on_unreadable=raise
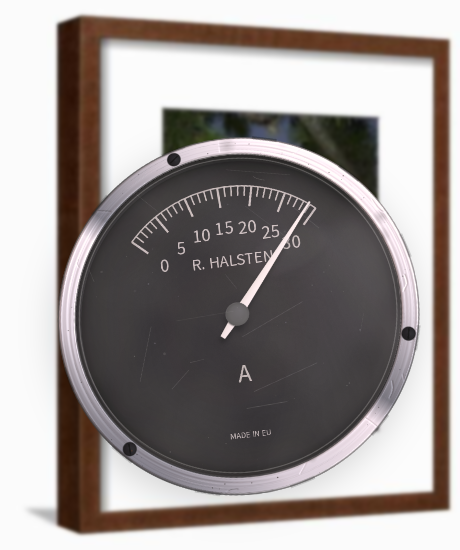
29 A
